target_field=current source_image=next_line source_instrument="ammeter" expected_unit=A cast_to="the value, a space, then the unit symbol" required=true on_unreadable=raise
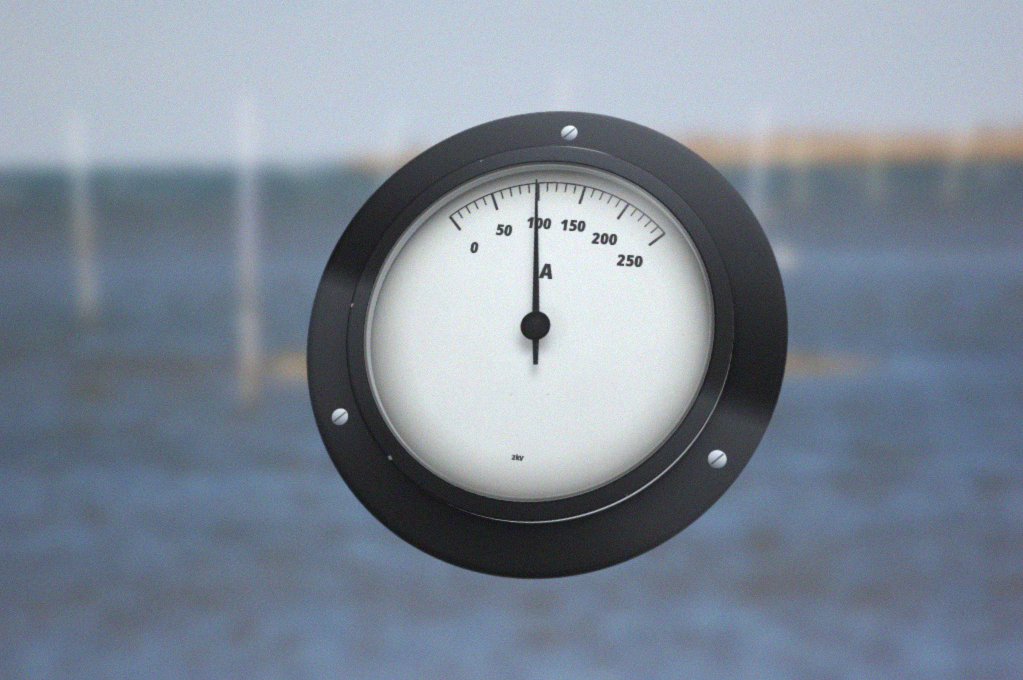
100 A
